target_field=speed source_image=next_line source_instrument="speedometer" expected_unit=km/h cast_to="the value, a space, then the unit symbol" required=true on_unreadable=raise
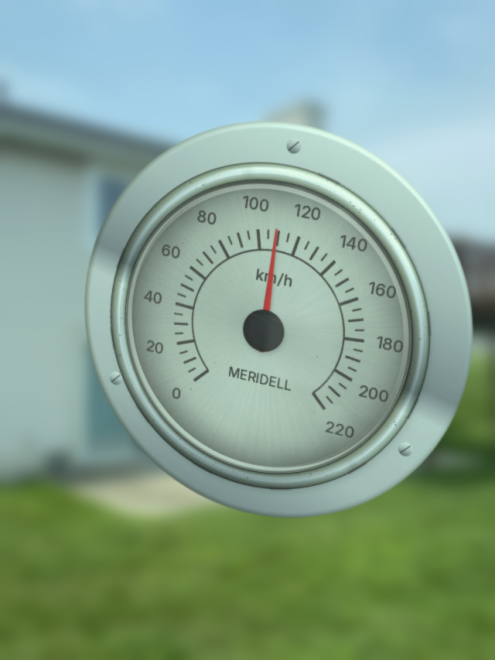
110 km/h
